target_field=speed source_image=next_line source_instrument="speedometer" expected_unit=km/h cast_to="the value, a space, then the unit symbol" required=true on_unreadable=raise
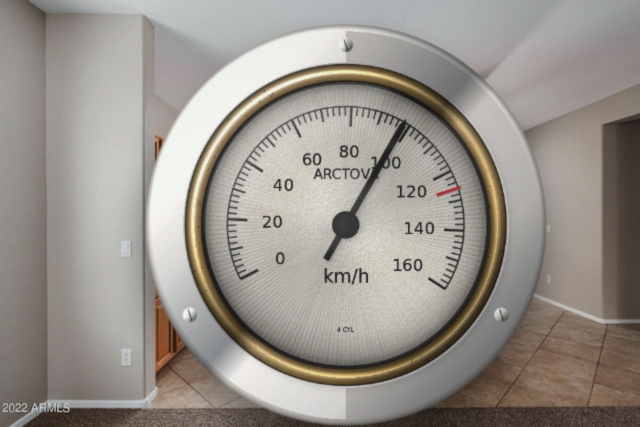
98 km/h
